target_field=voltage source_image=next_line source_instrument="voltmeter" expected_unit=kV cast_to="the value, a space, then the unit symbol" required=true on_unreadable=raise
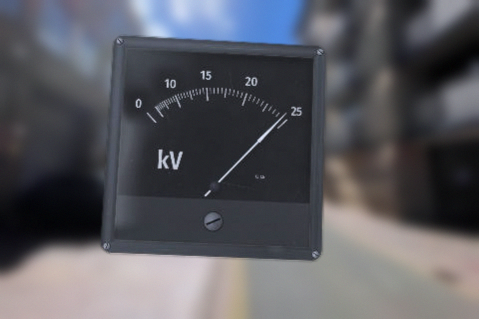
24.5 kV
